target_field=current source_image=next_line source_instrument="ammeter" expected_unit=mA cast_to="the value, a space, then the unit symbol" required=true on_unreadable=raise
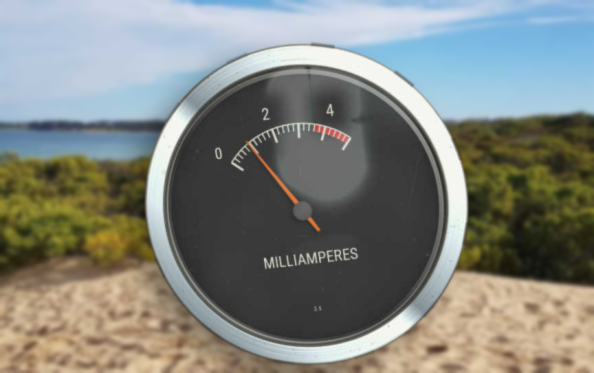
1 mA
